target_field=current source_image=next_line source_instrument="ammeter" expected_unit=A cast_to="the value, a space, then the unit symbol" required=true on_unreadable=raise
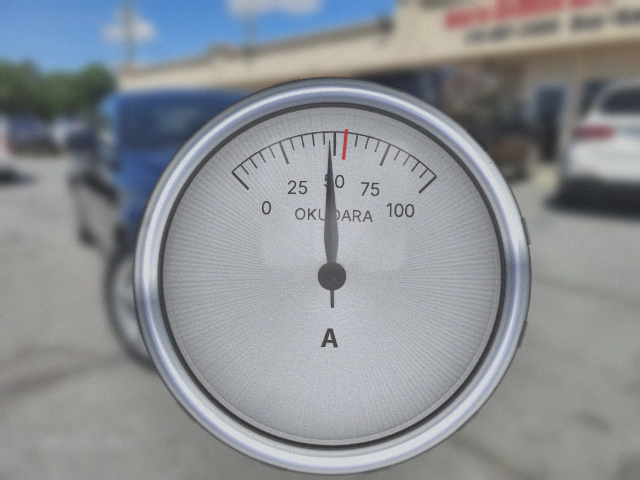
47.5 A
